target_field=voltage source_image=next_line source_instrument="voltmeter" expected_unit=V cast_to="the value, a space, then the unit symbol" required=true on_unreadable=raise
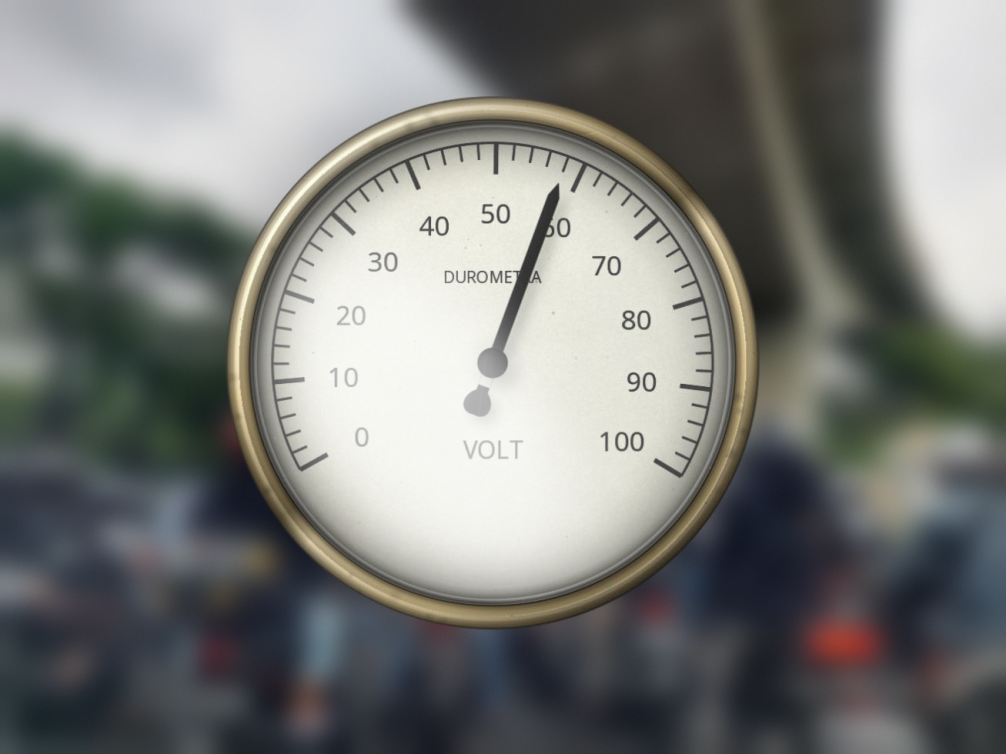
58 V
